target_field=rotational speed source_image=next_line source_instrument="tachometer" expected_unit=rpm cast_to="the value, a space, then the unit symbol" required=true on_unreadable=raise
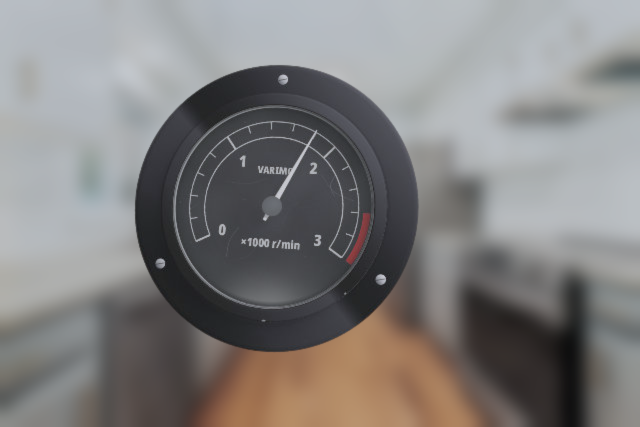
1800 rpm
